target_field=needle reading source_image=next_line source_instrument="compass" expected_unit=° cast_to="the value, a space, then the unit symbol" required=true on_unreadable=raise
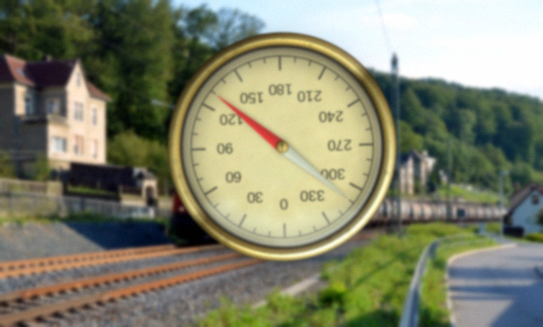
130 °
